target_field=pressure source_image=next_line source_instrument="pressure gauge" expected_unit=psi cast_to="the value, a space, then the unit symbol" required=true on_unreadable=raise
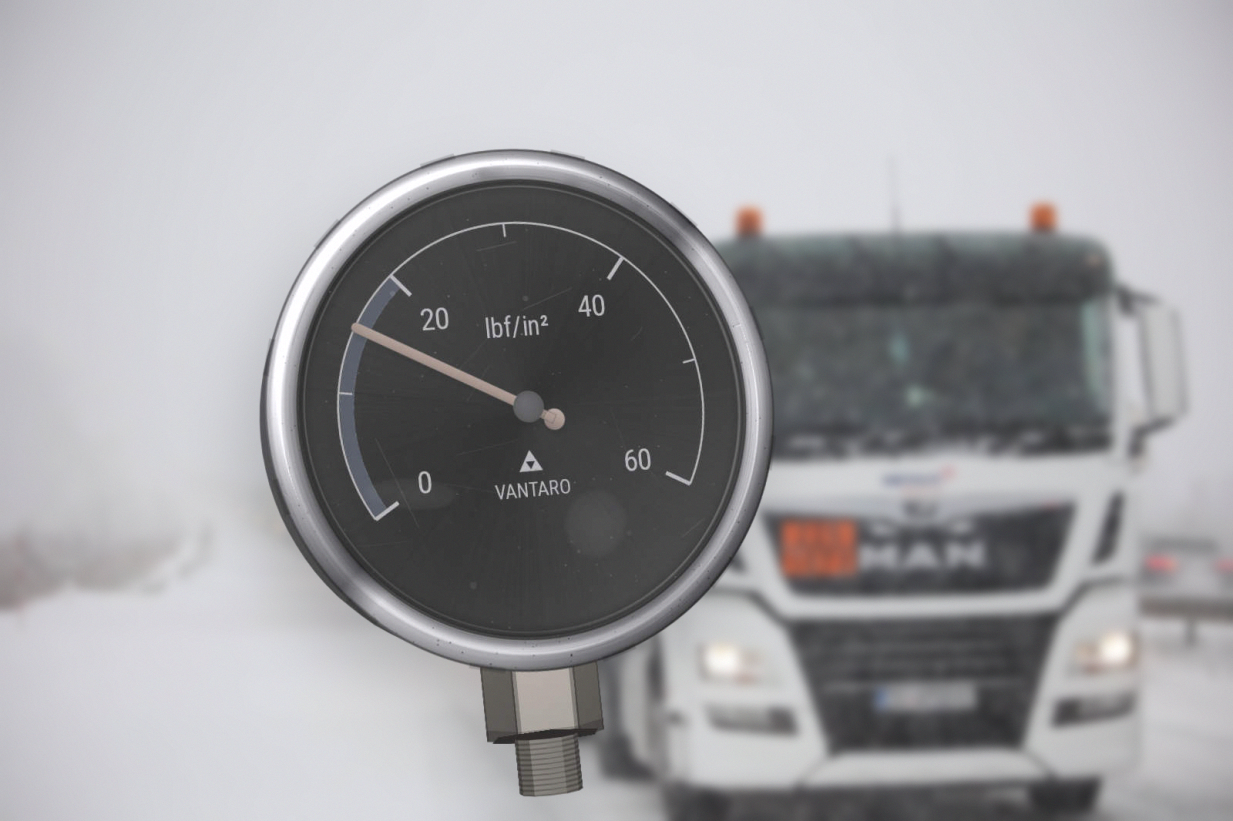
15 psi
